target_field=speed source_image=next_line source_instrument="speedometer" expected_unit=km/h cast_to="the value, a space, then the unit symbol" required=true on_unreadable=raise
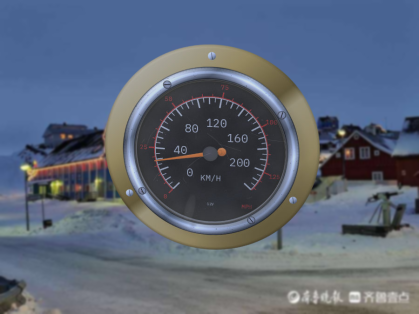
30 km/h
